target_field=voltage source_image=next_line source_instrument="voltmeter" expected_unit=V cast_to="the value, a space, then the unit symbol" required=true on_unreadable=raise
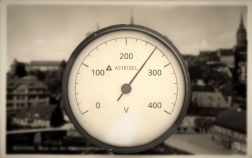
260 V
